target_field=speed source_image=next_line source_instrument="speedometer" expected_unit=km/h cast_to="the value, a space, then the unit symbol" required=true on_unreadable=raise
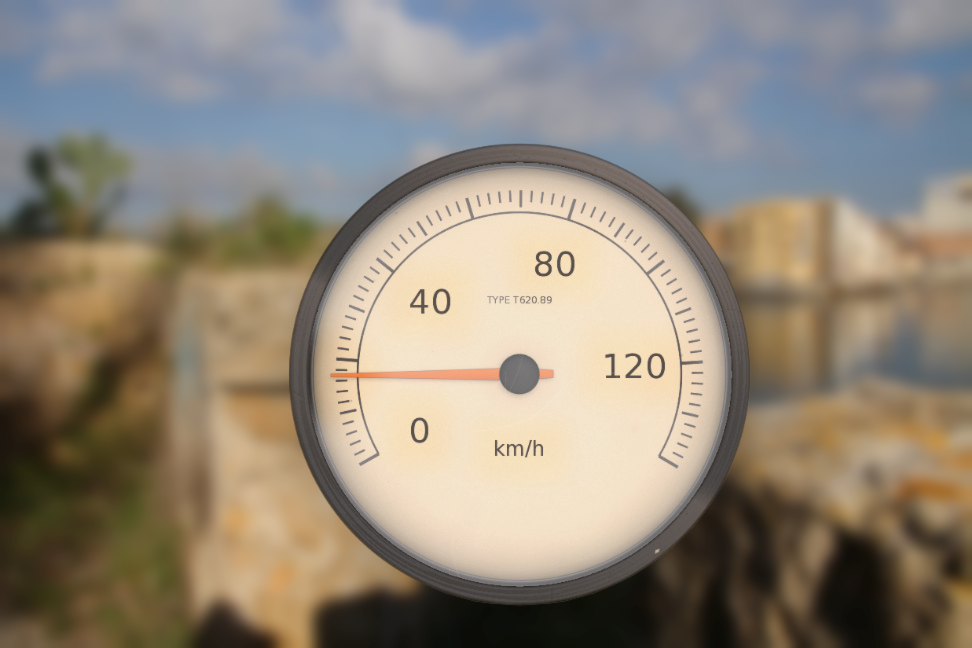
17 km/h
